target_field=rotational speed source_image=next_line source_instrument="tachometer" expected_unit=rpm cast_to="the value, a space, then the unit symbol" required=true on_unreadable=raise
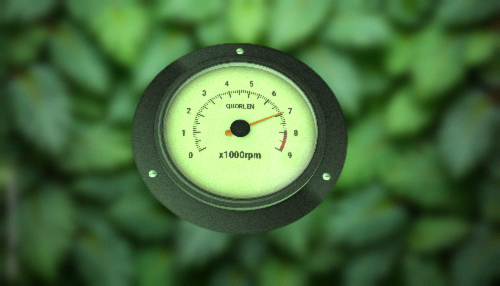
7000 rpm
